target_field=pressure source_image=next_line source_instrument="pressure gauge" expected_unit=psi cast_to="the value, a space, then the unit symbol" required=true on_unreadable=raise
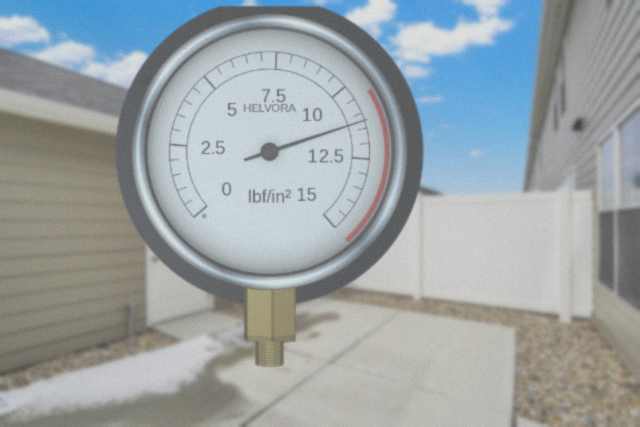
11.25 psi
